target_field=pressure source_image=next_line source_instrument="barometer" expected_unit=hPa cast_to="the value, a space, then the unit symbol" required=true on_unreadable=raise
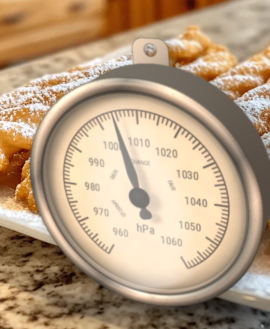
1005 hPa
